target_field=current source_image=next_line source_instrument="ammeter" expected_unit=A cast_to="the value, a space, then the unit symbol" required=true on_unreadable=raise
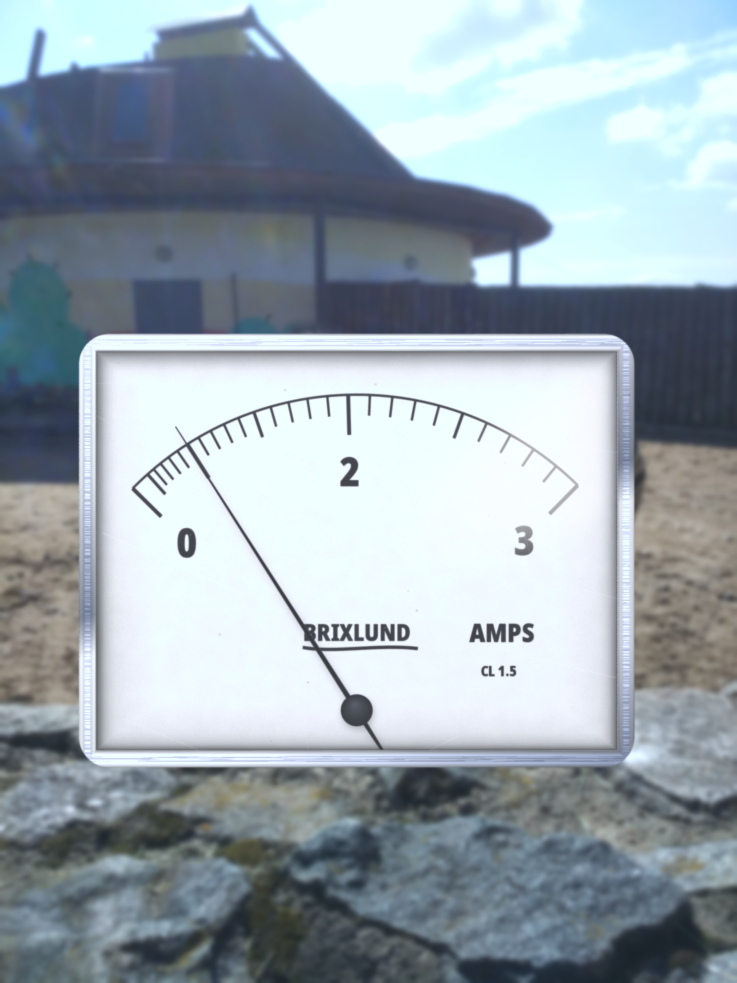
1 A
